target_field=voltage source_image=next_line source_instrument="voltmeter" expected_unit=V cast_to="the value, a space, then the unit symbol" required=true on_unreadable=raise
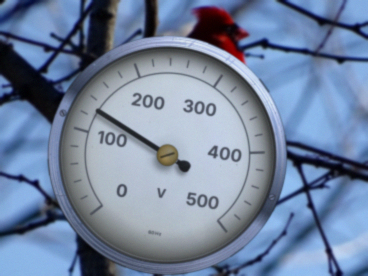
130 V
